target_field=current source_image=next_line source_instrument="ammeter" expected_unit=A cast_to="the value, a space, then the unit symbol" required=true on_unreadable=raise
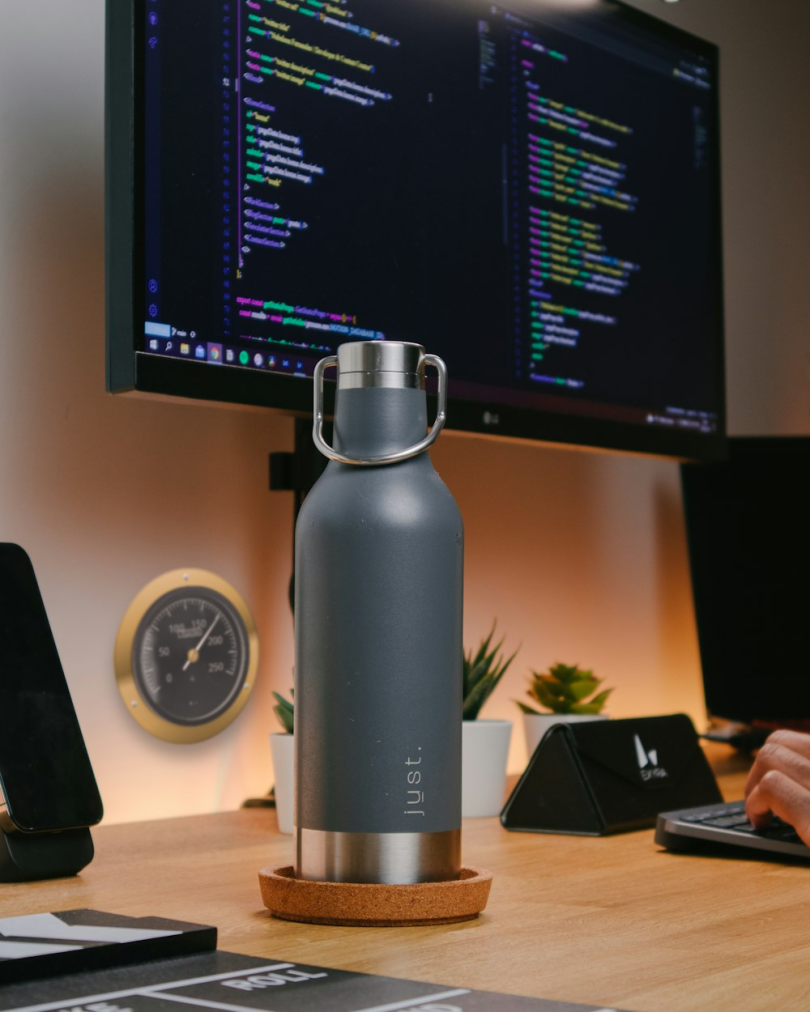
175 A
